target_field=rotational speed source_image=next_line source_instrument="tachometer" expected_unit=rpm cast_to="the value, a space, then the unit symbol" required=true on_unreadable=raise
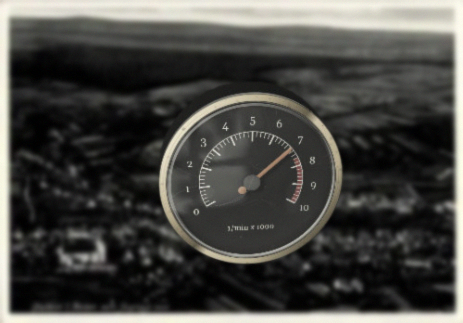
7000 rpm
